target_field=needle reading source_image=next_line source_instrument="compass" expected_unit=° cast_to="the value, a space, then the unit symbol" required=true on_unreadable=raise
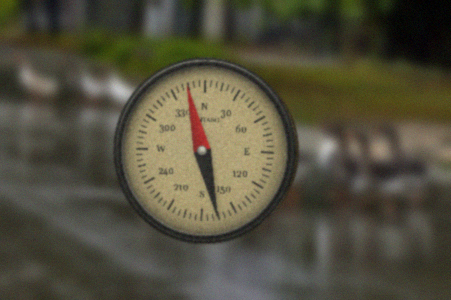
345 °
